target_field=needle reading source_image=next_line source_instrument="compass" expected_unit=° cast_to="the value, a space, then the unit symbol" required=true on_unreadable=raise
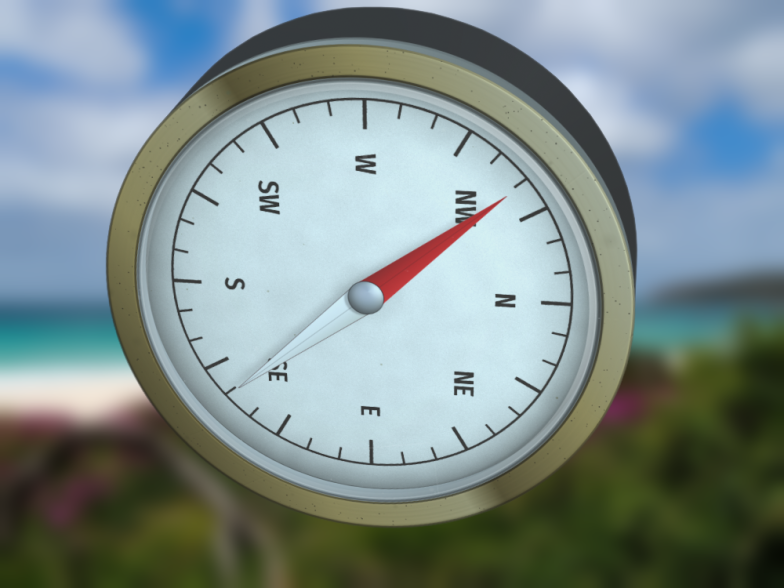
320 °
